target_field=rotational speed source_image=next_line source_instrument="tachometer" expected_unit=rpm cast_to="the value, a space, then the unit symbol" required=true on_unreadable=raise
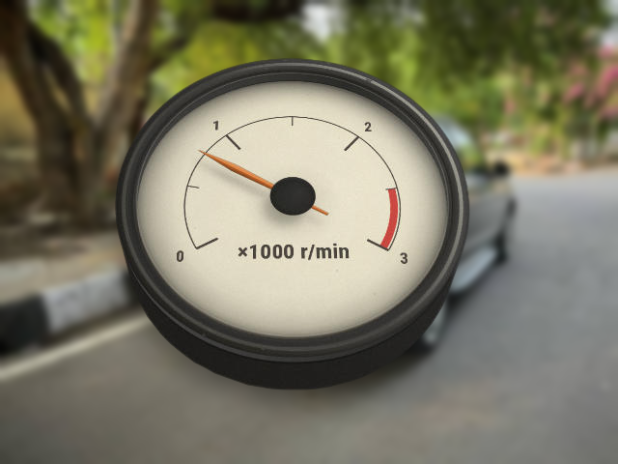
750 rpm
